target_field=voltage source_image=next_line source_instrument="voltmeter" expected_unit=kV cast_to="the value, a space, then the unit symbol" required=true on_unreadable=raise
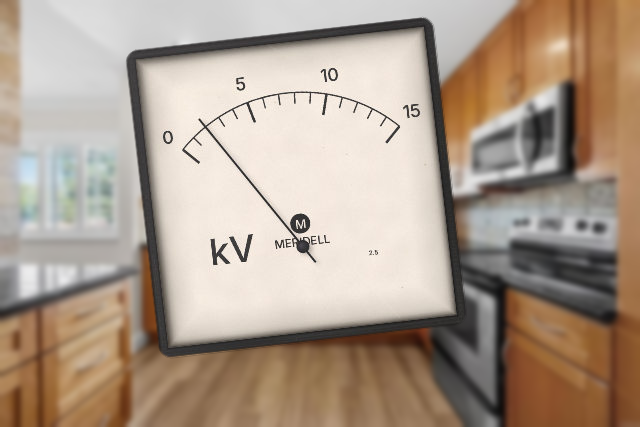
2 kV
